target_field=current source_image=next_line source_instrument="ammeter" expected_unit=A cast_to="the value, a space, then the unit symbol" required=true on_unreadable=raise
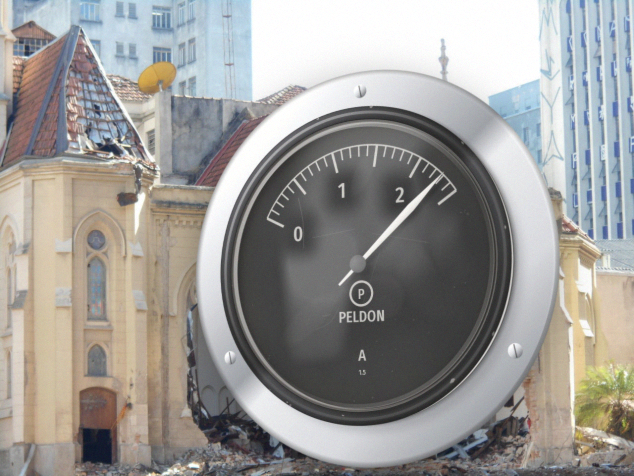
2.3 A
